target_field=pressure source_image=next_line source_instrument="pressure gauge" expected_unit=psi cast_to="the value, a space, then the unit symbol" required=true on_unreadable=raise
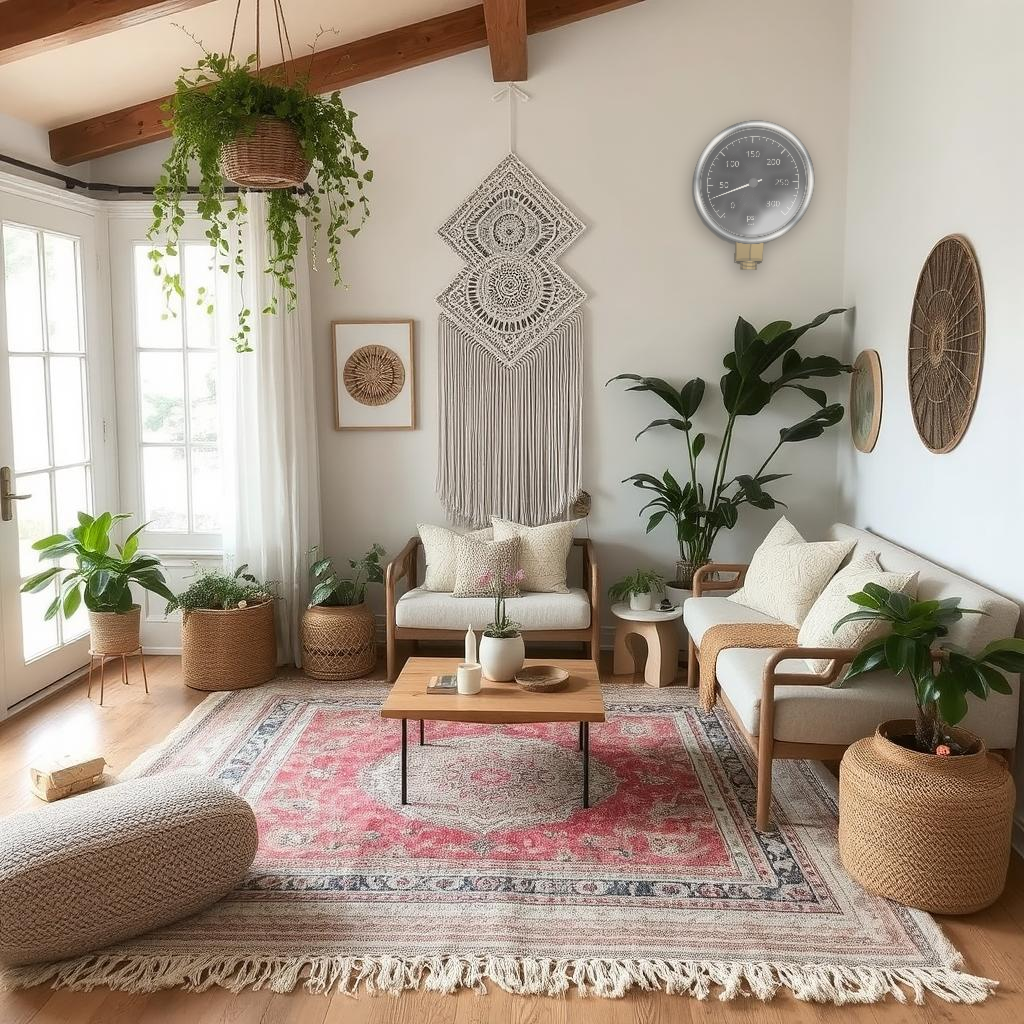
30 psi
